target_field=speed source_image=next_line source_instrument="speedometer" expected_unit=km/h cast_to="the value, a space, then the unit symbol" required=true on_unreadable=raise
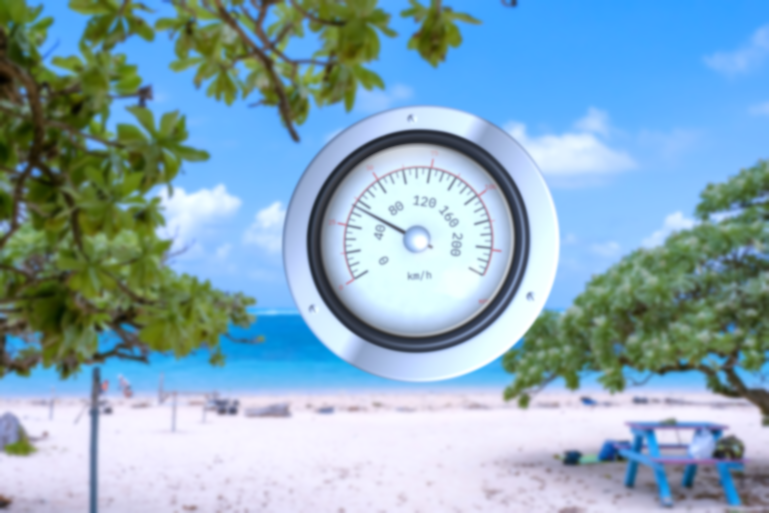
55 km/h
